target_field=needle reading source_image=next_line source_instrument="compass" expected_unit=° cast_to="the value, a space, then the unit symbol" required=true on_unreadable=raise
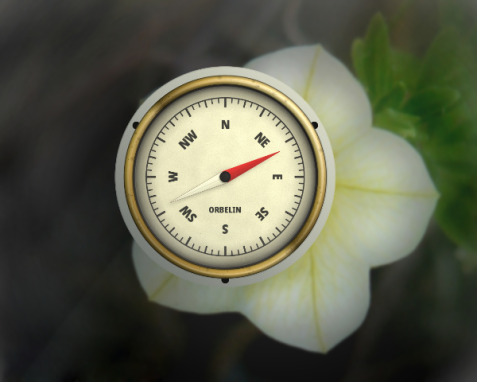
65 °
